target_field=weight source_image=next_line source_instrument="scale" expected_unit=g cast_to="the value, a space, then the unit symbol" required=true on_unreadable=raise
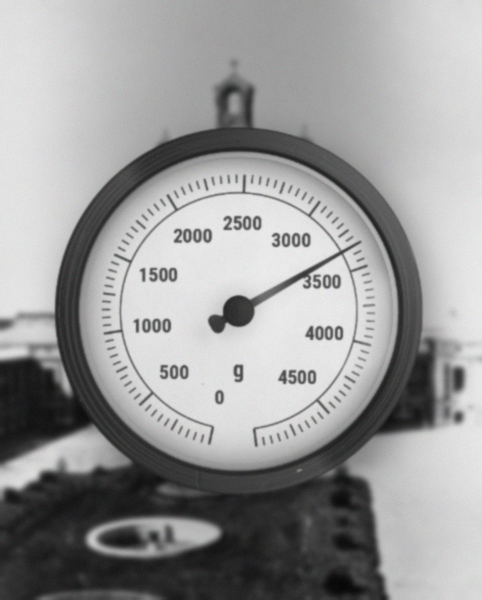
3350 g
